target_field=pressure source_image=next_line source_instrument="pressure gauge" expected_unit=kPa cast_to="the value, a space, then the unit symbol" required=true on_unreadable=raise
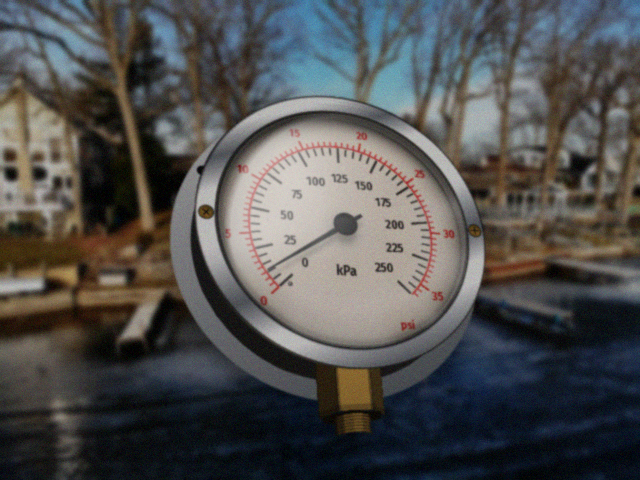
10 kPa
